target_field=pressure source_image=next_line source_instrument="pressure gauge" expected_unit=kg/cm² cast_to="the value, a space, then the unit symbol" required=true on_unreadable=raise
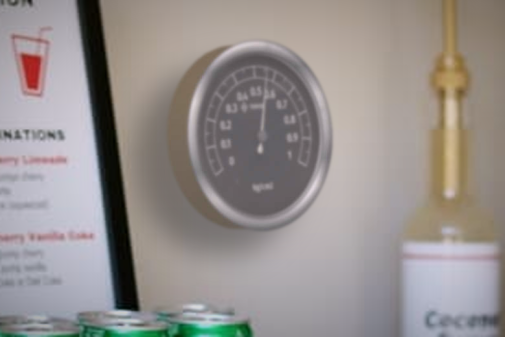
0.55 kg/cm²
